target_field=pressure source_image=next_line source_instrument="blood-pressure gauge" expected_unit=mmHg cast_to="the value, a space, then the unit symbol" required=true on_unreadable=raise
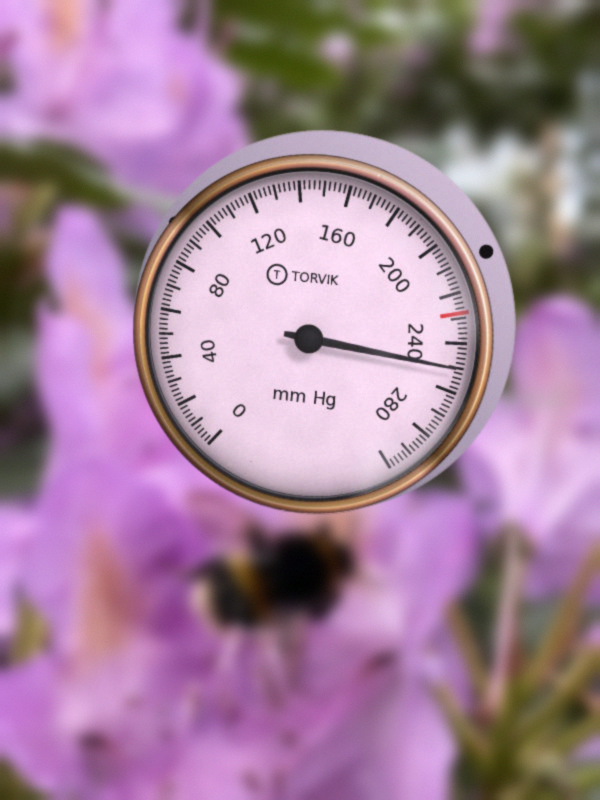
250 mmHg
